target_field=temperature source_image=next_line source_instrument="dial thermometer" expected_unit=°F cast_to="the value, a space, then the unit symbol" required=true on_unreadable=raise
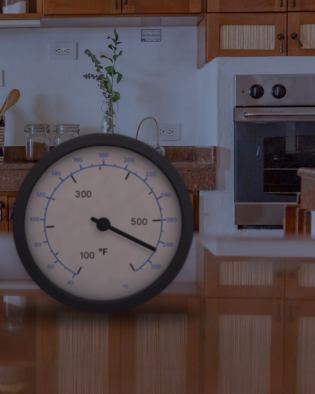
550 °F
